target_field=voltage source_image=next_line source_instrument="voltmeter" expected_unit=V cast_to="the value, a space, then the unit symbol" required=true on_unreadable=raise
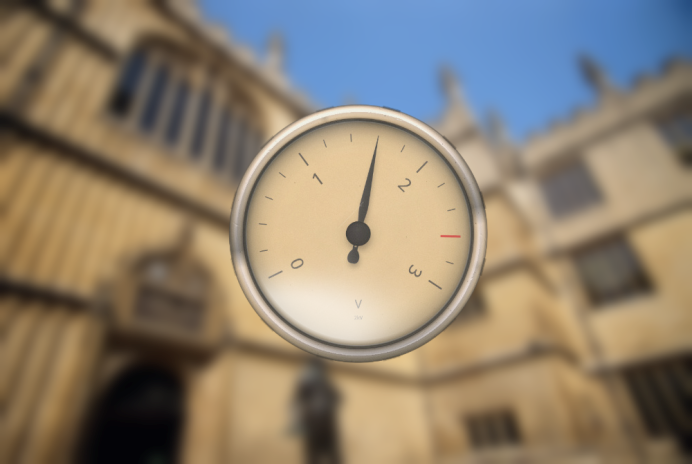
1.6 V
